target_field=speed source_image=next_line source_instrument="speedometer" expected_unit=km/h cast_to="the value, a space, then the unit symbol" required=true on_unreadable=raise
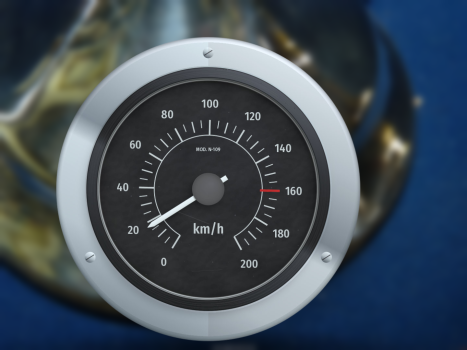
17.5 km/h
